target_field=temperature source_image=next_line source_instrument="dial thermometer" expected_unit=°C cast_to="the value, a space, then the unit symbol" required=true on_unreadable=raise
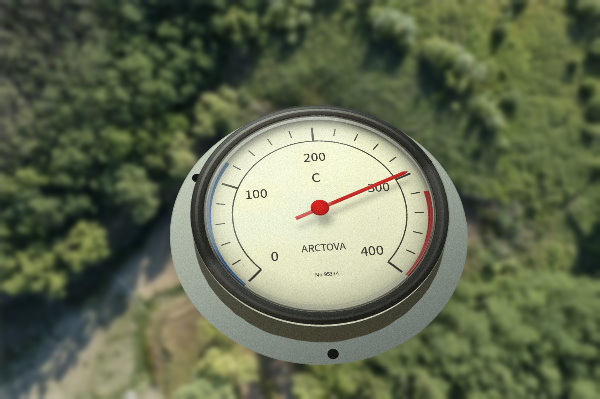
300 °C
